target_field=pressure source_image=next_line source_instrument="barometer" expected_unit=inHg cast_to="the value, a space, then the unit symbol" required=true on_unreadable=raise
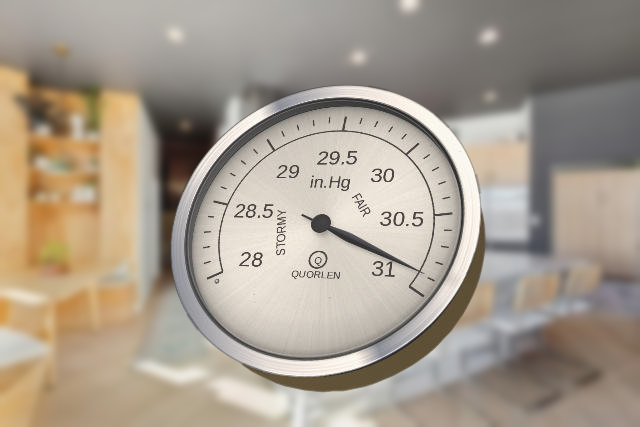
30.9 inHg
